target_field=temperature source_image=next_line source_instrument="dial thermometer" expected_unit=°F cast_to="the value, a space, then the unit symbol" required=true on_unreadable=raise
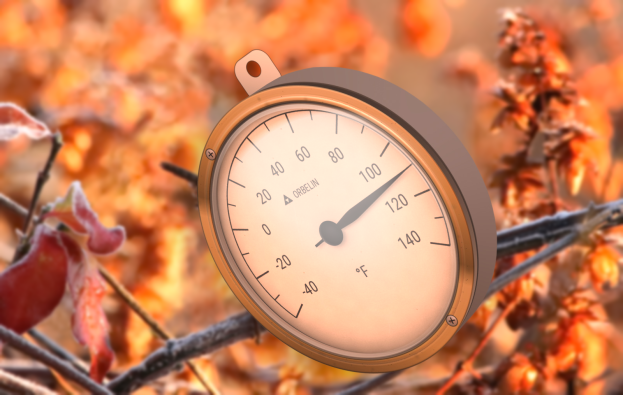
110 °F
